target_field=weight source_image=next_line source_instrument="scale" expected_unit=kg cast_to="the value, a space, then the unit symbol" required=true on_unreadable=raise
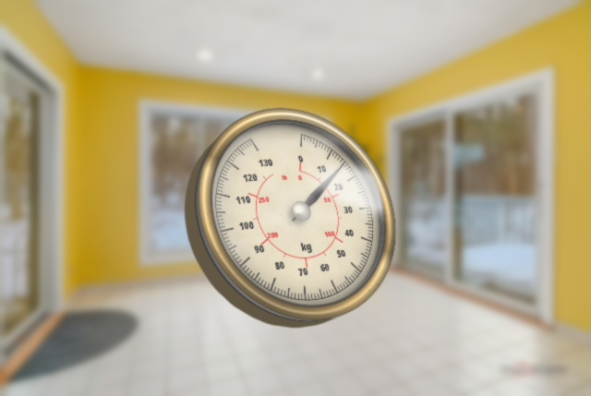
15 kg
